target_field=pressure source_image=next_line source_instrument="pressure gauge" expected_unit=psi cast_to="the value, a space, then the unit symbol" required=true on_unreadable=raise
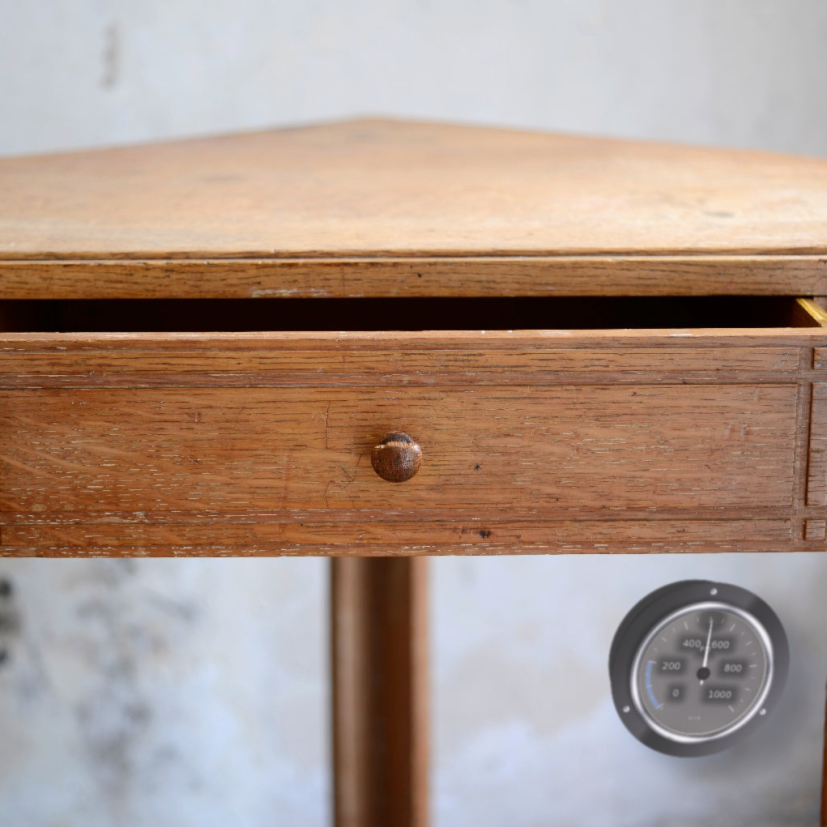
500 psi
